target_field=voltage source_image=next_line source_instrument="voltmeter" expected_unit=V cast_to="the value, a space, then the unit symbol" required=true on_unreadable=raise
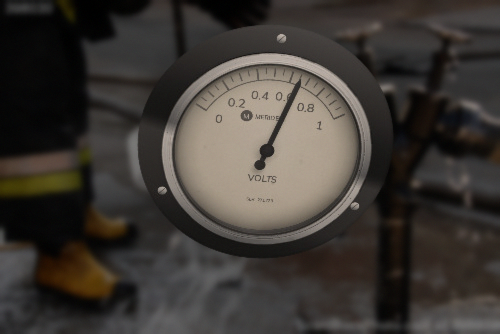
0.65 V
